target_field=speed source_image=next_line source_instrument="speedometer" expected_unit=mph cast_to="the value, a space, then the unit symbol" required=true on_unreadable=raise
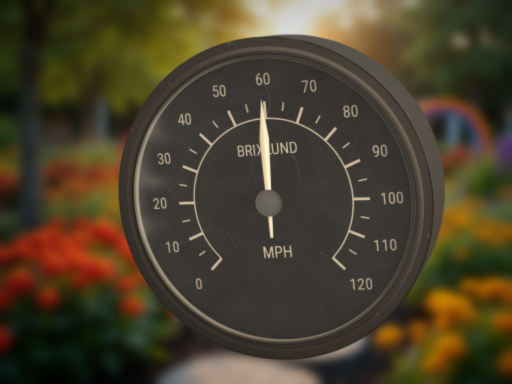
60 mph
